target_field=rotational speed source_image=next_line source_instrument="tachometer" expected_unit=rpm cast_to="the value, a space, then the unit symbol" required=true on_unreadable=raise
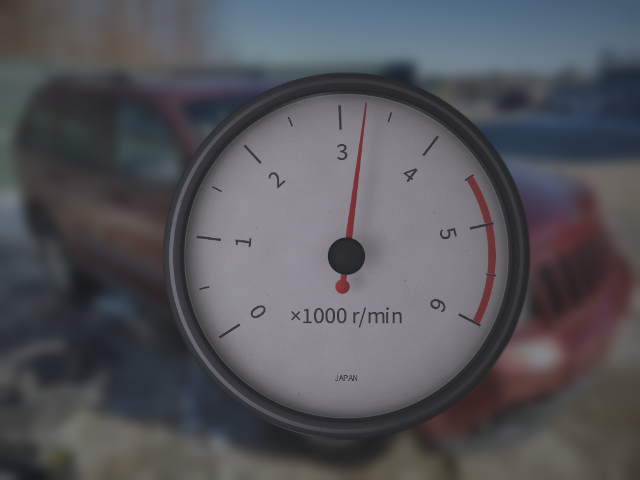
3250 rpm
